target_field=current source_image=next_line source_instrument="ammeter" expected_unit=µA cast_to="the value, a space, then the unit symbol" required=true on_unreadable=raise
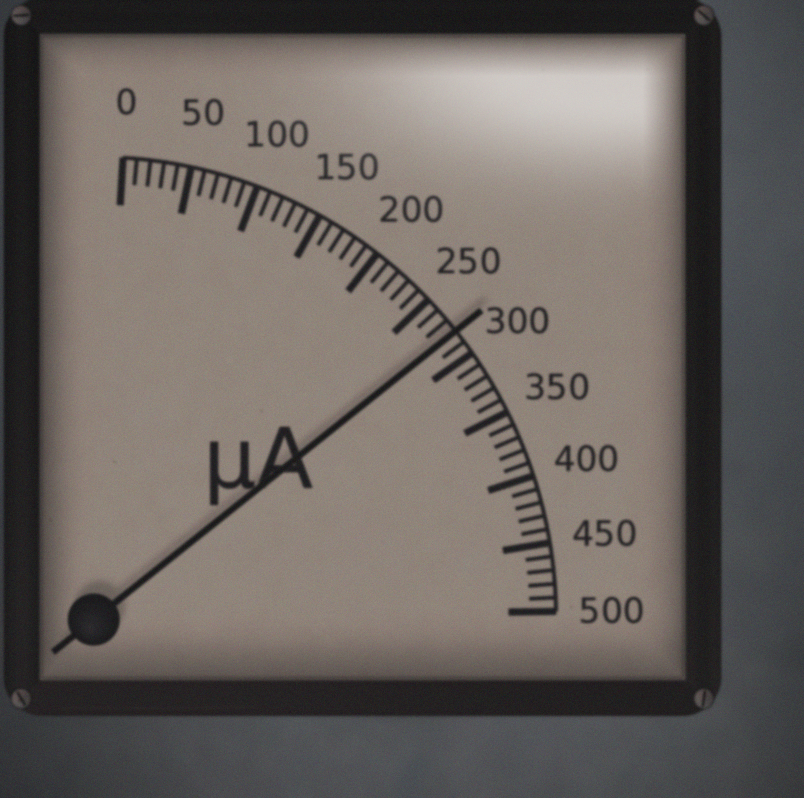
280 µA
